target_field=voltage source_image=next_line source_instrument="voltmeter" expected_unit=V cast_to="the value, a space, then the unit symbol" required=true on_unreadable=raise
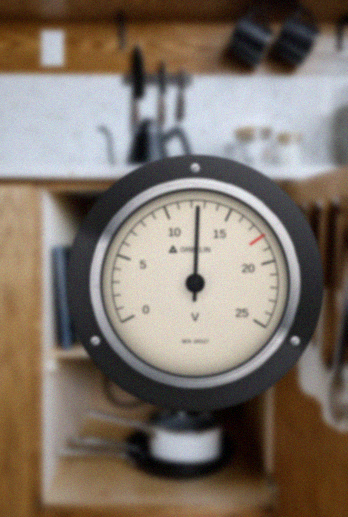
12.5 V
